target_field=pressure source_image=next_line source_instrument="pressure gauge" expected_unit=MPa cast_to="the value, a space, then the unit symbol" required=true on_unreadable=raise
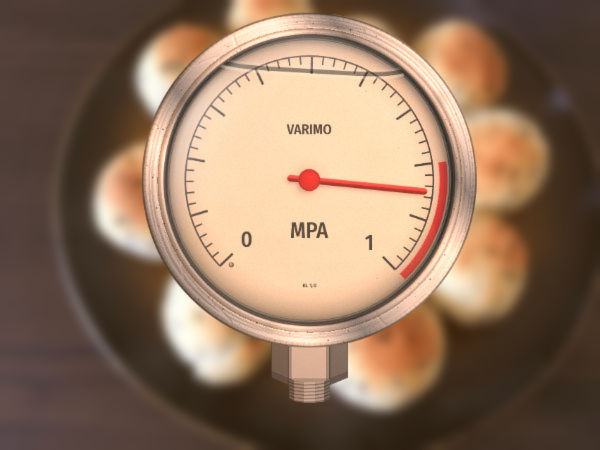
0.85 MPa
